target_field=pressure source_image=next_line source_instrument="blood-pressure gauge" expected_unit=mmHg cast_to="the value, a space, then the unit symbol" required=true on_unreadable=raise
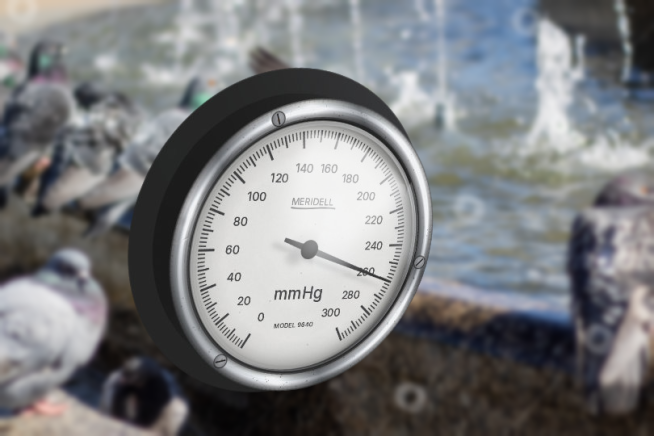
260 mmHg
